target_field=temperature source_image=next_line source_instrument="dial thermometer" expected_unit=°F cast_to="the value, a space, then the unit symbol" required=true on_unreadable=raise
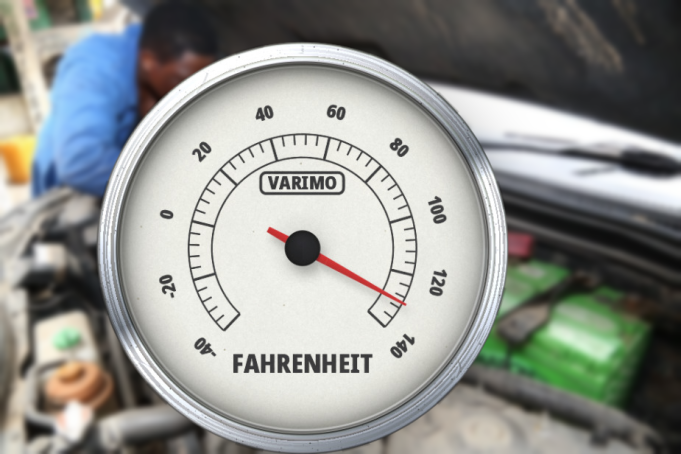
130 °F
